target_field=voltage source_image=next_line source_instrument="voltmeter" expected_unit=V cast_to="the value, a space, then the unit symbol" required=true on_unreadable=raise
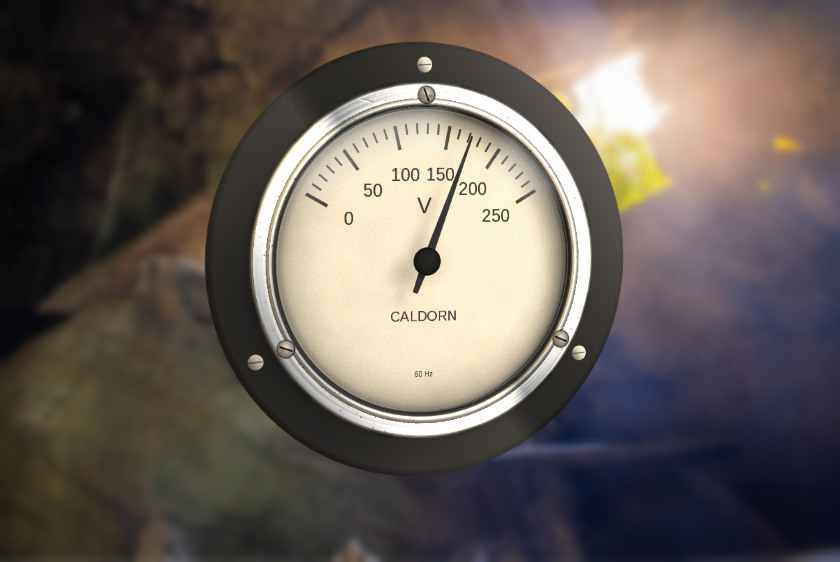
170 V
